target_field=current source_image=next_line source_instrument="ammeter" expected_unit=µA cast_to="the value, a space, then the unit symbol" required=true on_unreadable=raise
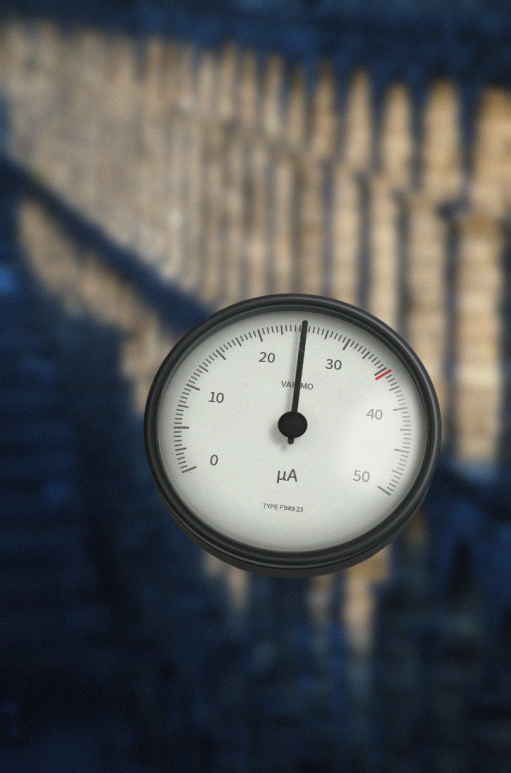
25 µA
